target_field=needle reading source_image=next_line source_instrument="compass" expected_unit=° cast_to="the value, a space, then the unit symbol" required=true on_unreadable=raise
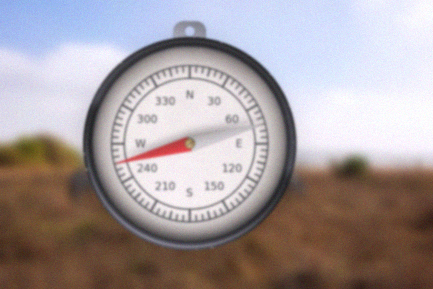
255 °
